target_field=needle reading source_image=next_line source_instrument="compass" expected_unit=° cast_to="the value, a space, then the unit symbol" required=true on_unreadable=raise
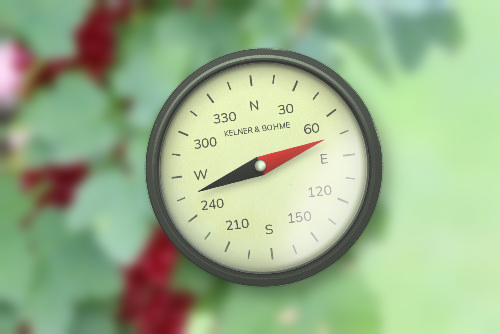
75 °
